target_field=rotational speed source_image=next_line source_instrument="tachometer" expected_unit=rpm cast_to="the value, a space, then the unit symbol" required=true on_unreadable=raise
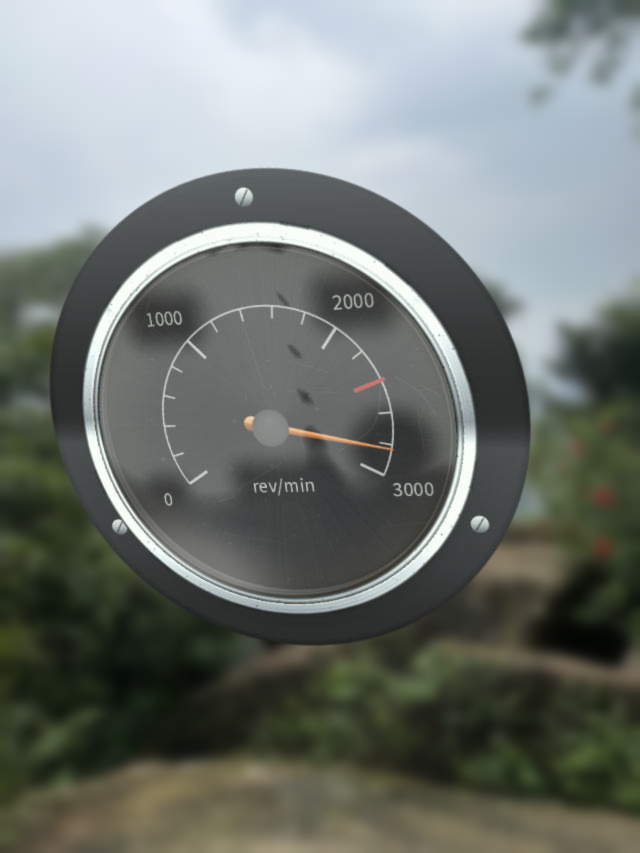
2800 rpm
